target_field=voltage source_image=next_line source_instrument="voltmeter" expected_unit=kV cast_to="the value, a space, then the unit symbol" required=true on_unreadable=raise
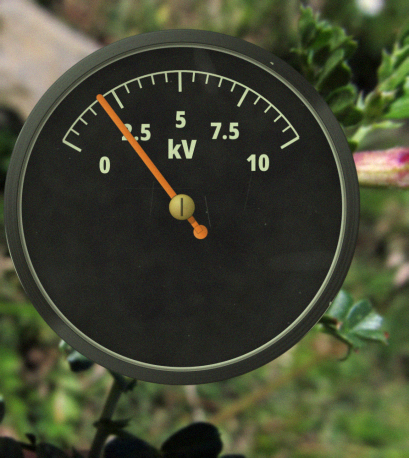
2 kV
